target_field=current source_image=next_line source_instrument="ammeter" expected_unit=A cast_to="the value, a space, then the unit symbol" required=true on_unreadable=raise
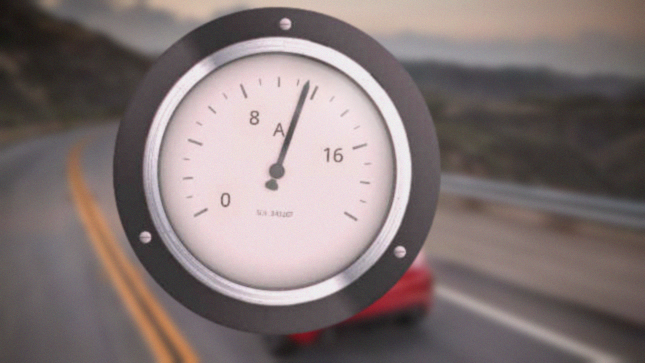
11.5 A
